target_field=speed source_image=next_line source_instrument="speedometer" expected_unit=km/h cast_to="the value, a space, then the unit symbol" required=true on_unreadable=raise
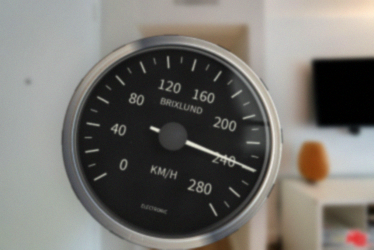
240 km/h
